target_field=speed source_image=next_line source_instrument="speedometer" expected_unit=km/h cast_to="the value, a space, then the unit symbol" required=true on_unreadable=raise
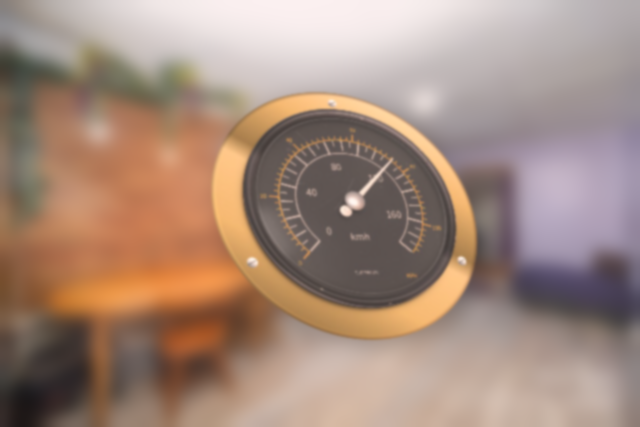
120 km/h
